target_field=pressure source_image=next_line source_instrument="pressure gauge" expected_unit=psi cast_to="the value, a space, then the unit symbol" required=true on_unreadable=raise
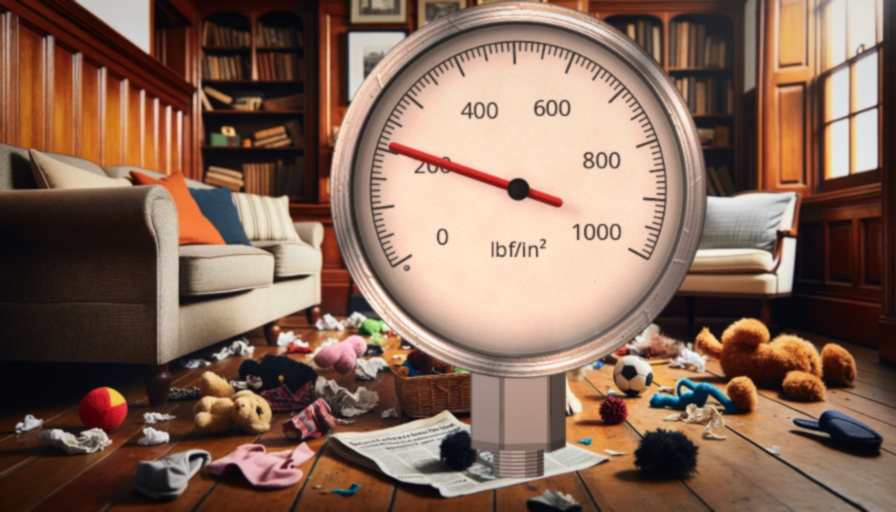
210 psi
